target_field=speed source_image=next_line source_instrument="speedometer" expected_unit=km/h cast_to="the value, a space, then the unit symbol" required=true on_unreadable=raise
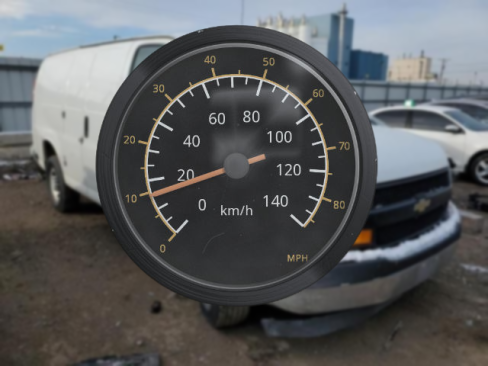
15 km/h
